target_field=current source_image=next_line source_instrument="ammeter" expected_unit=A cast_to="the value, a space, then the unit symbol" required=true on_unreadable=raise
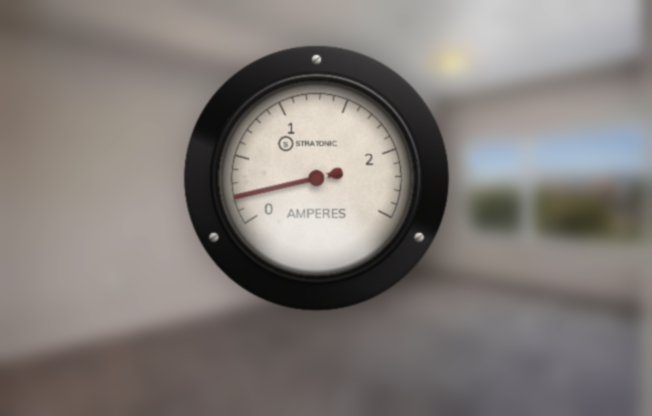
0.2 A
